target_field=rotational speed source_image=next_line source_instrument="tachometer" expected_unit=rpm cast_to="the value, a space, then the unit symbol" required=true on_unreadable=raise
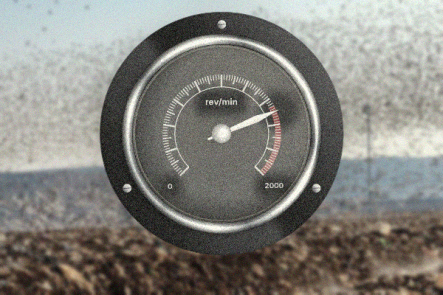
1500 rpm
